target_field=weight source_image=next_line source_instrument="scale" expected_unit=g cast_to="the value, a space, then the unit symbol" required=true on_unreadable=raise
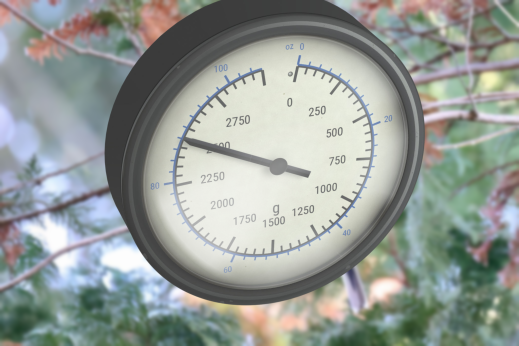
2500 g
